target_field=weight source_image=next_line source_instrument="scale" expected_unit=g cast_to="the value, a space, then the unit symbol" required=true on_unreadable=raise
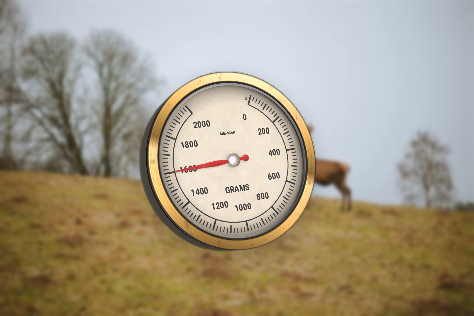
1600 g
